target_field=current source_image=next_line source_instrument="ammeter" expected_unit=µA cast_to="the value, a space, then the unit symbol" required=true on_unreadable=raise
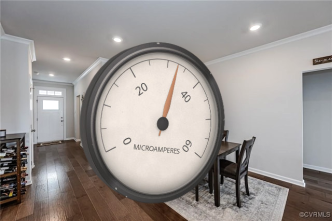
32.5 µA
